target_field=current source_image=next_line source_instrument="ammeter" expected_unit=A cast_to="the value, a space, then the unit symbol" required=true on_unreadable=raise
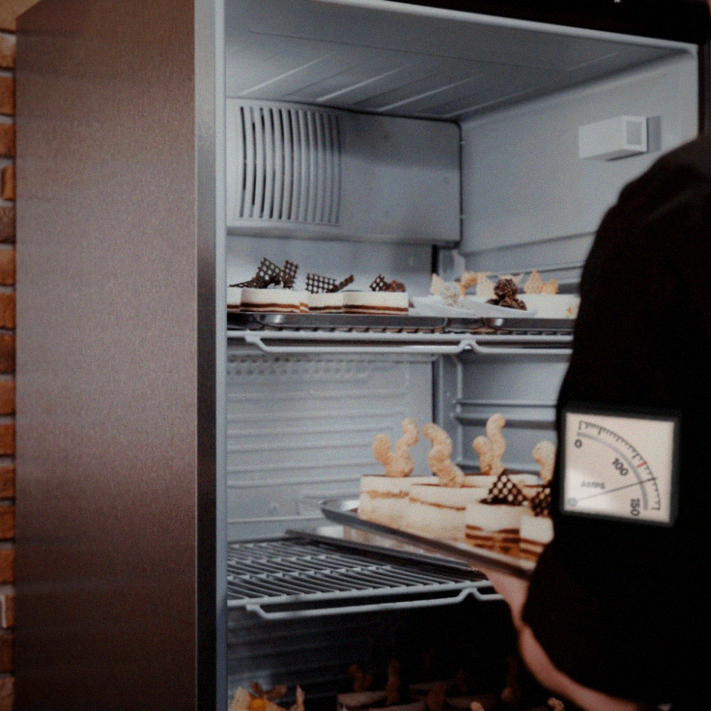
125 A
